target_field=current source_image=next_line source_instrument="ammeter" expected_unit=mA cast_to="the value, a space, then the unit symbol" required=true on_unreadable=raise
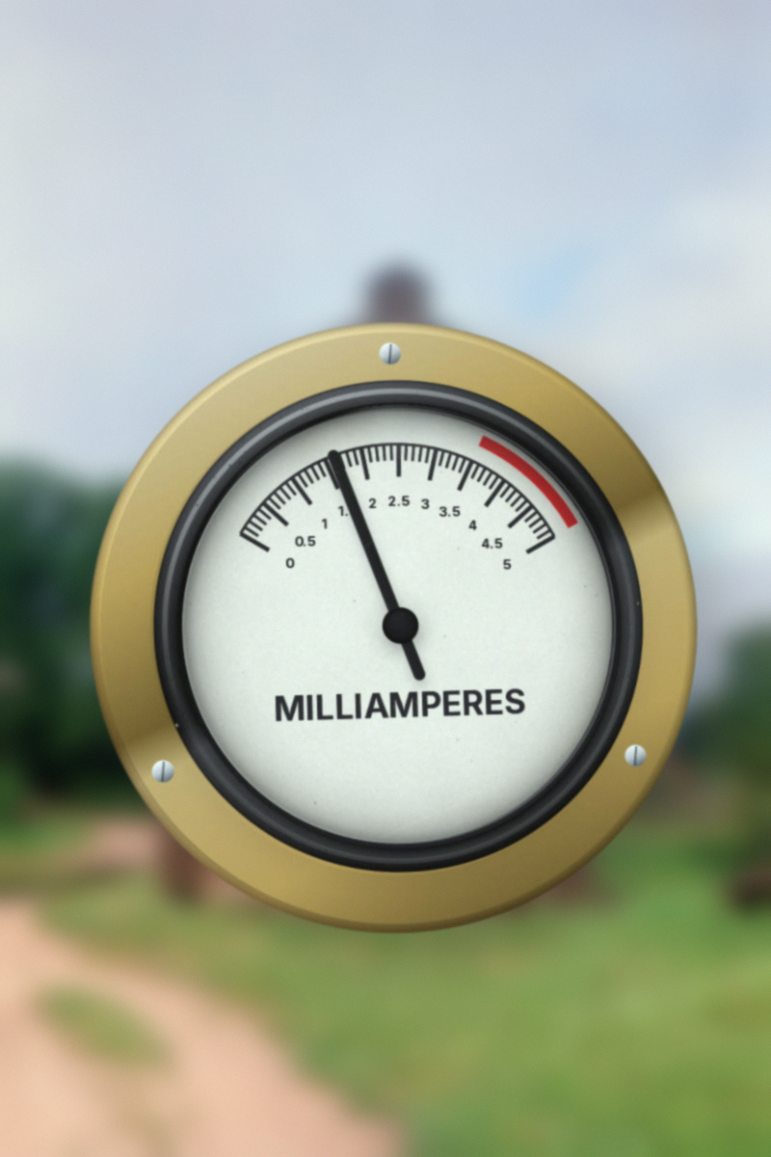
1.6 mA
